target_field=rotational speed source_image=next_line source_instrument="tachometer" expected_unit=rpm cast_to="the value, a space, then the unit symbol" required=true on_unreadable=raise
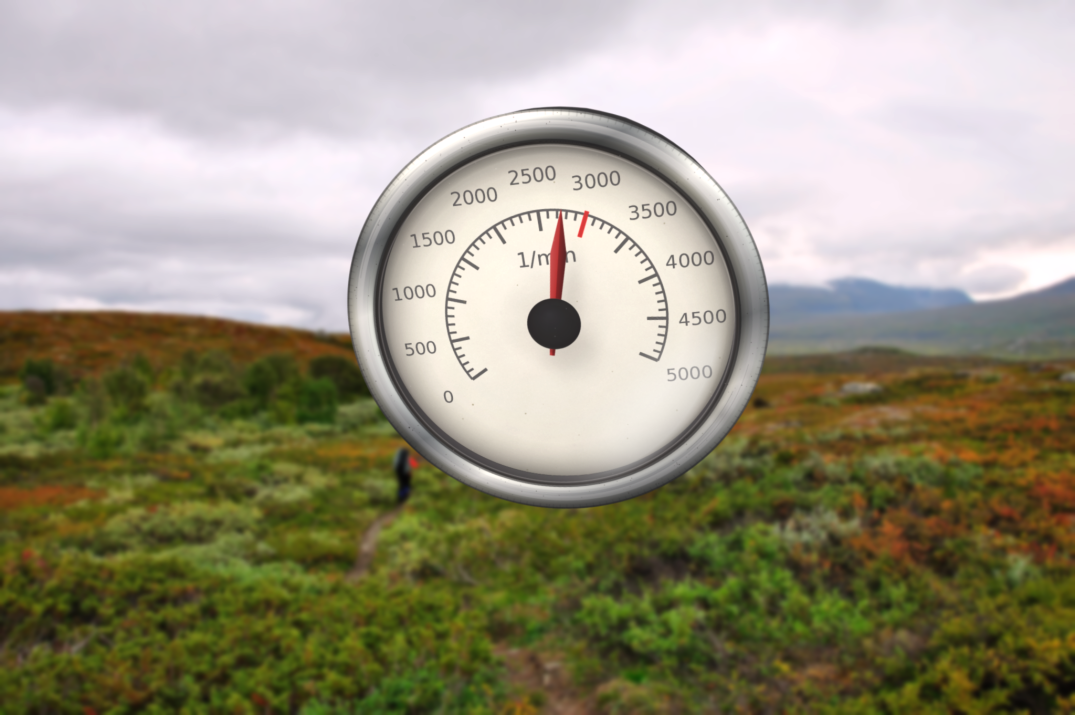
2750 rpm
